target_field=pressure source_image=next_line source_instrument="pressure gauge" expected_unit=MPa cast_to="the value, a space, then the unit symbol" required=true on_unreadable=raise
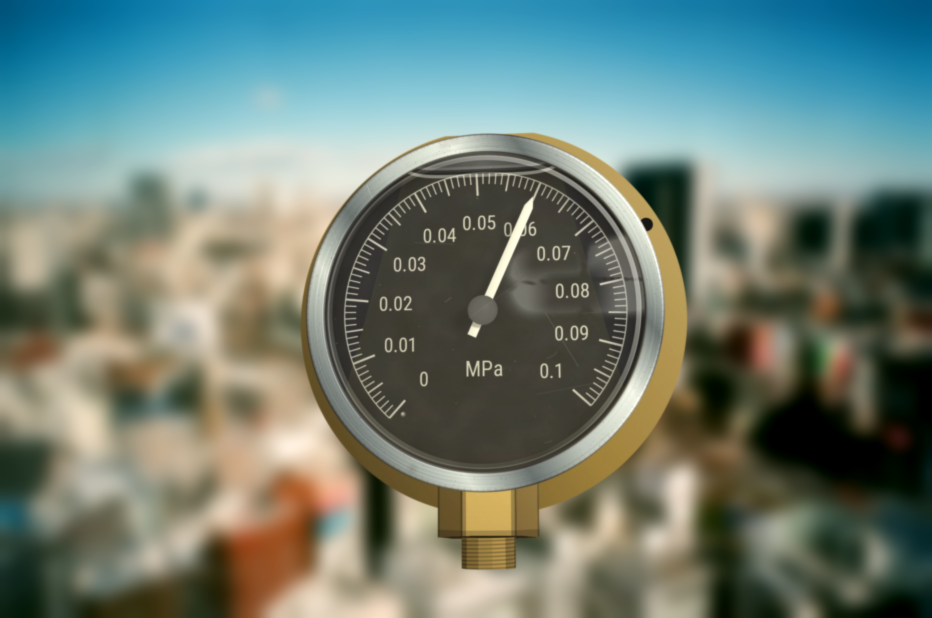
0.06 MPa
